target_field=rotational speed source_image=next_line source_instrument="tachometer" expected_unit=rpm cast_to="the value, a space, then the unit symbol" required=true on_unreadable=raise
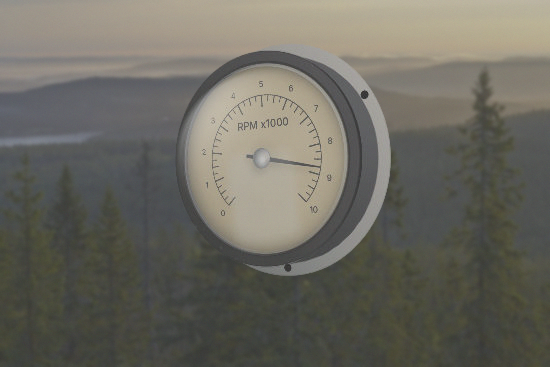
8750 rpm
